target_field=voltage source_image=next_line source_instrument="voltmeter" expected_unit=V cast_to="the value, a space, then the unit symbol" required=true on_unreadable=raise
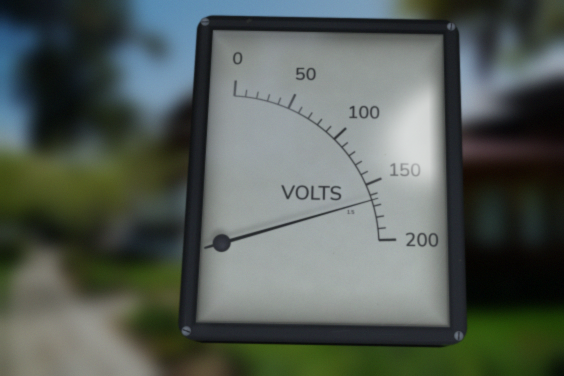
165 V
